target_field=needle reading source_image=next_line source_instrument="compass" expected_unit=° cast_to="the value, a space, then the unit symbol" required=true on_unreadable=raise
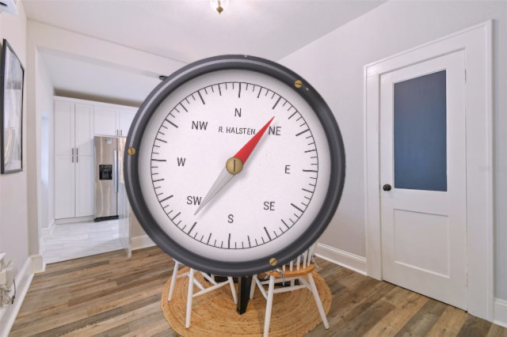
35 °
